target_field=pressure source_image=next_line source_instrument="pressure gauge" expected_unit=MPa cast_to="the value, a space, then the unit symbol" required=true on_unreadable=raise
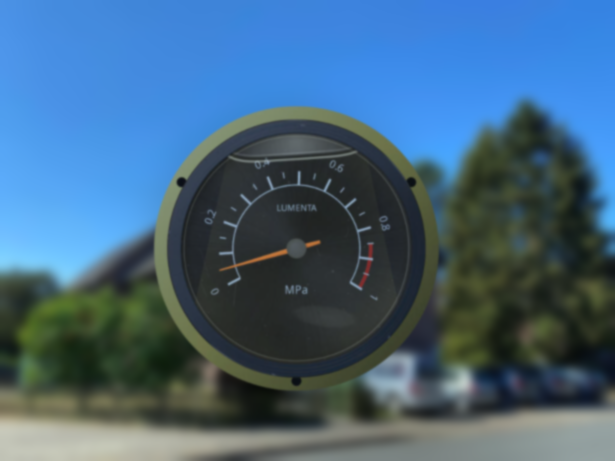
0.05 MPa
